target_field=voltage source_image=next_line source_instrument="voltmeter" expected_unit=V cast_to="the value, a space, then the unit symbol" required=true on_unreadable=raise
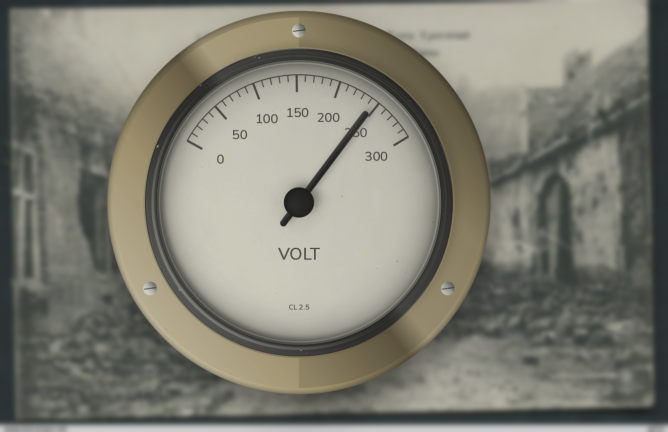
245 V
